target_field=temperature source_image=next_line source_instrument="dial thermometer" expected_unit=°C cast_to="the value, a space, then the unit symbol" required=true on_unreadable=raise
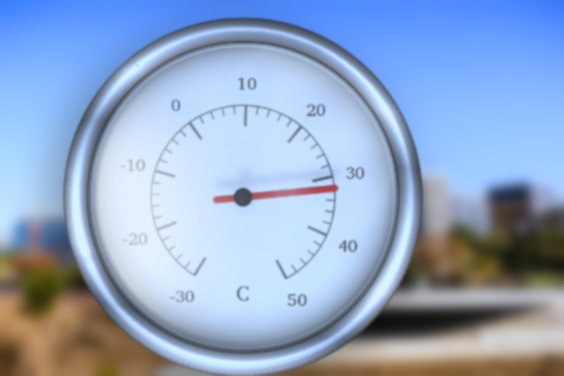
32 °C
